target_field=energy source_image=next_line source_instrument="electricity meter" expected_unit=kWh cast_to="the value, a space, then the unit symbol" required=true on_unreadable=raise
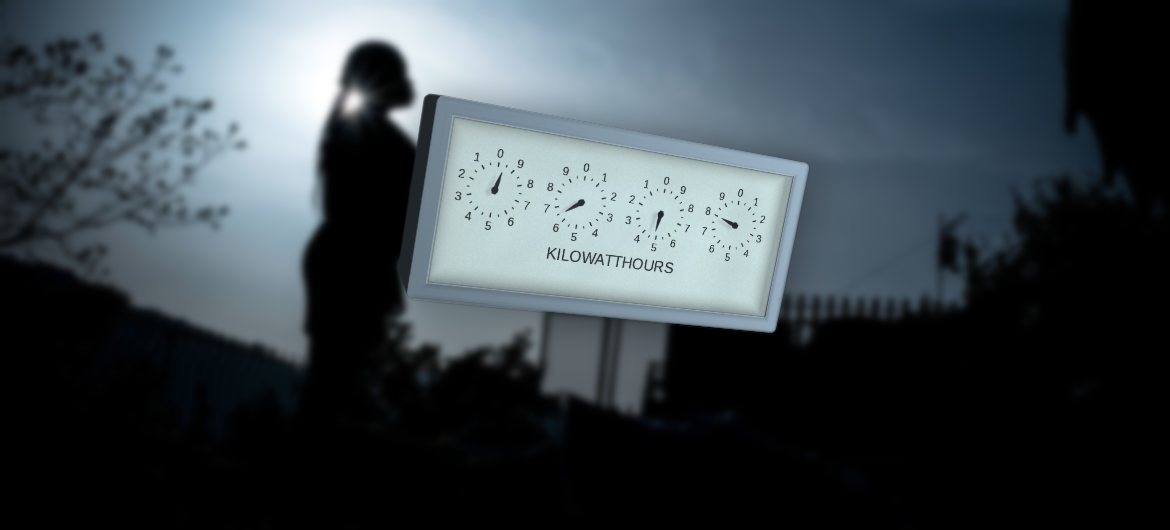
9648 kWh
